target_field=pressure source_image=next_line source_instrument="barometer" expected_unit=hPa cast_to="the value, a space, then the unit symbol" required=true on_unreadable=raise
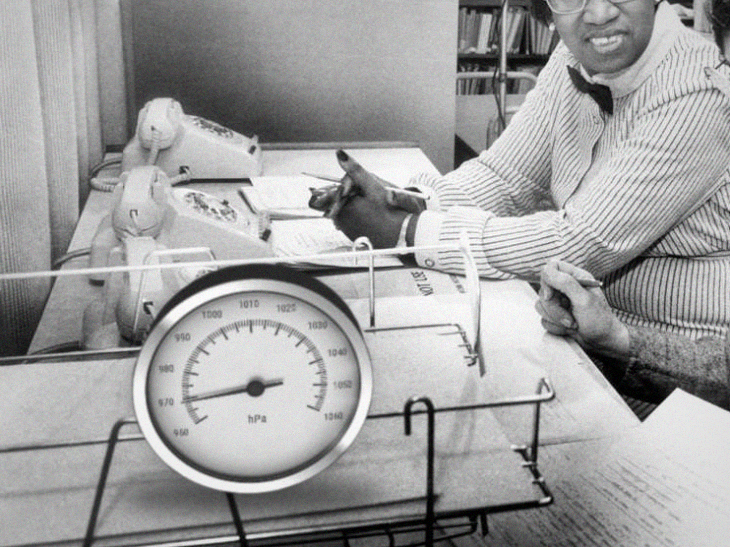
970 hPa
